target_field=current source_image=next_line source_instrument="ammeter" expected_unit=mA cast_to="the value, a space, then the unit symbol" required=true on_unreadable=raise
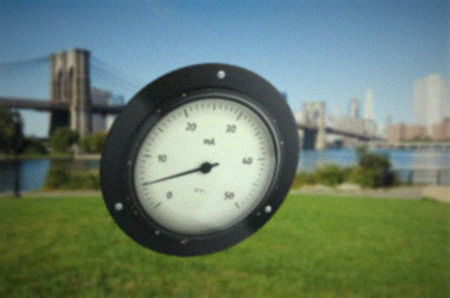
5 mA
